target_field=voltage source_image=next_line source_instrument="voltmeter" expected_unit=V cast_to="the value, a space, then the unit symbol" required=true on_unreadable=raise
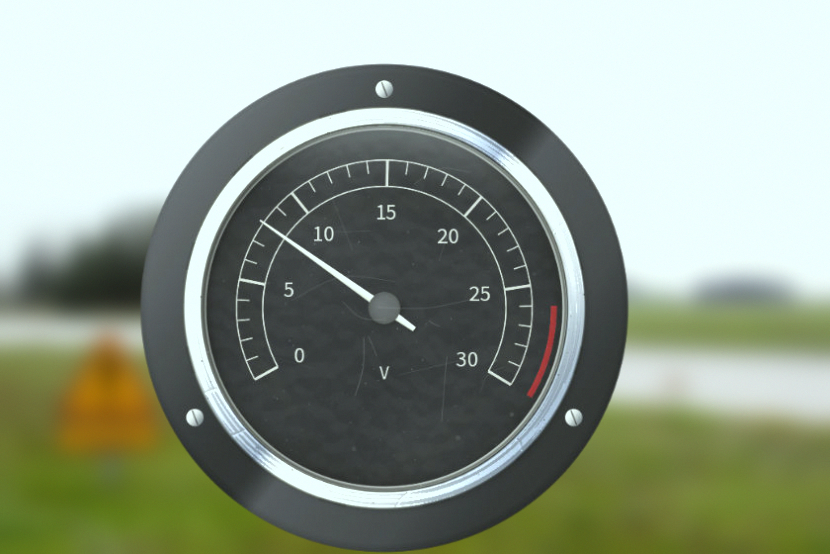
8 V
